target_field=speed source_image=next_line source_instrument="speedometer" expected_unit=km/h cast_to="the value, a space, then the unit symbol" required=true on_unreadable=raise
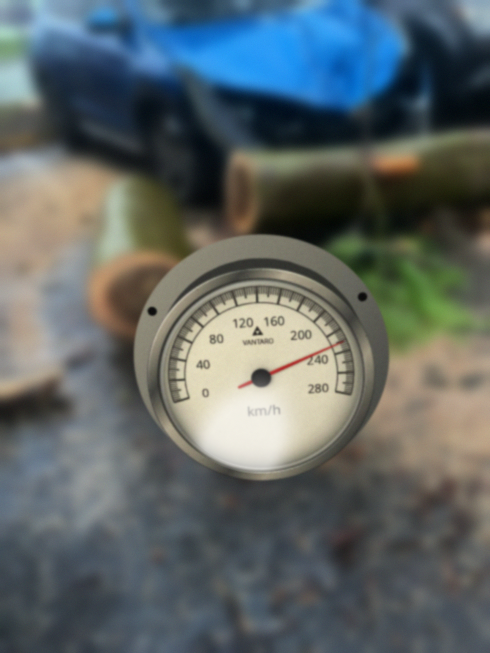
230 km/h
